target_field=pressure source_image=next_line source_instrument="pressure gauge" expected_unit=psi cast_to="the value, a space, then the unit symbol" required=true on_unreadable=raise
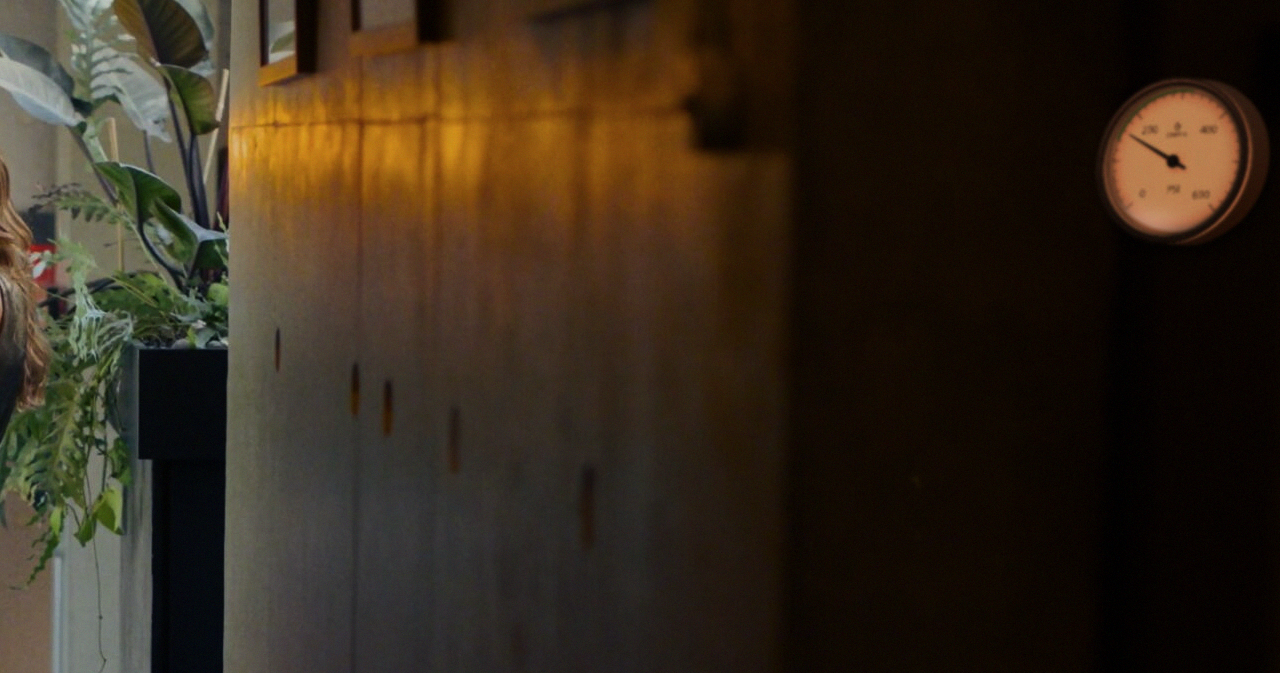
160 psi
